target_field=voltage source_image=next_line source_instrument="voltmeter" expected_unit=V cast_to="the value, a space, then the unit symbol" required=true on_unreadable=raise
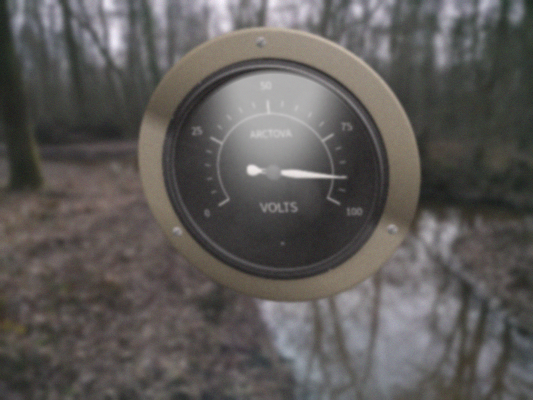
90 V
